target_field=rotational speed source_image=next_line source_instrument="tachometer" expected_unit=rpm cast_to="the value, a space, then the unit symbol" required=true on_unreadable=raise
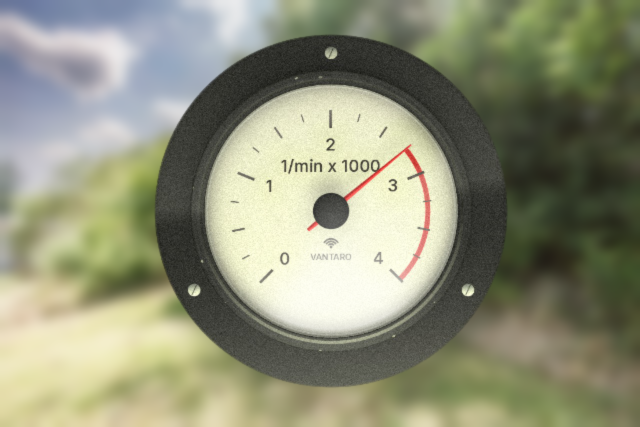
2750 rpm
